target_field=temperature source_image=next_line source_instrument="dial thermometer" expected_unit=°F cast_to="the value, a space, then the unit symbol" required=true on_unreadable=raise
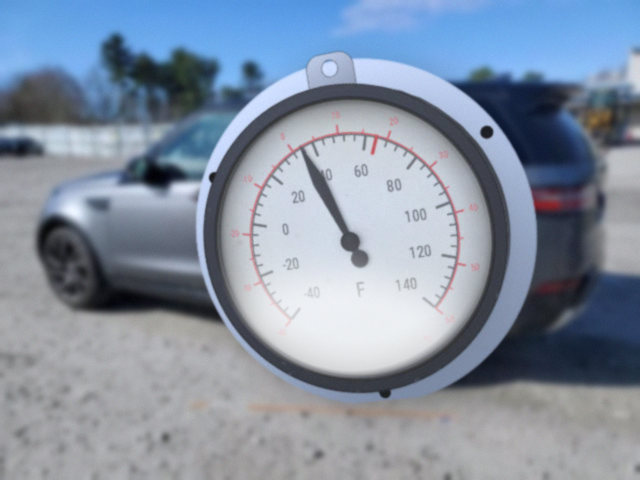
36 °F
